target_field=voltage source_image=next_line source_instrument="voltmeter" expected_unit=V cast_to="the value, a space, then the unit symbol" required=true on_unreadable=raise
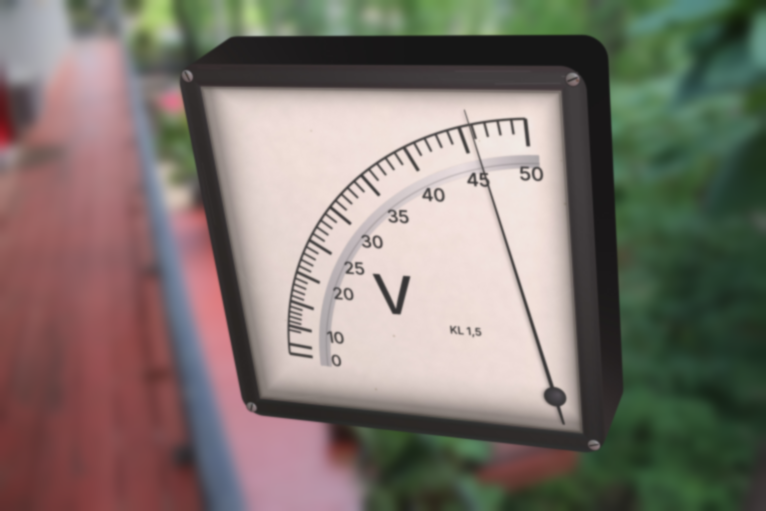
46 V
